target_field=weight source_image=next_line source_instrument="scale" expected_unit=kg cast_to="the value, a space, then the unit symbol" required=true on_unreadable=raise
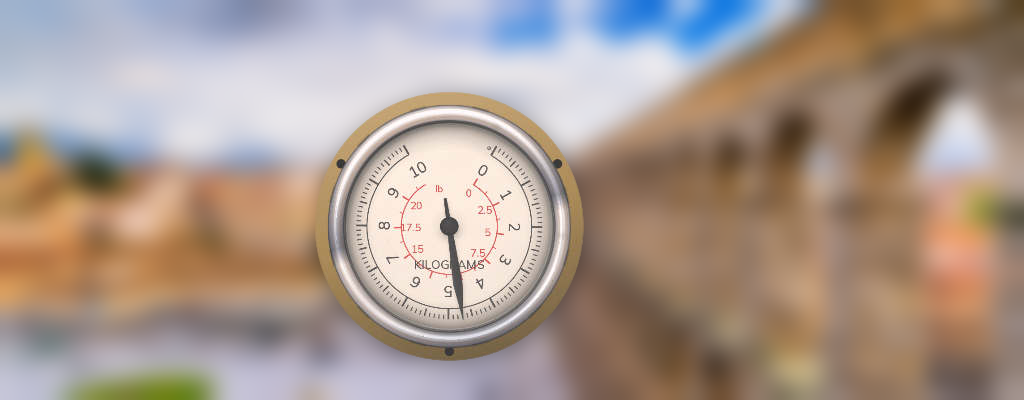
4.7 kg
